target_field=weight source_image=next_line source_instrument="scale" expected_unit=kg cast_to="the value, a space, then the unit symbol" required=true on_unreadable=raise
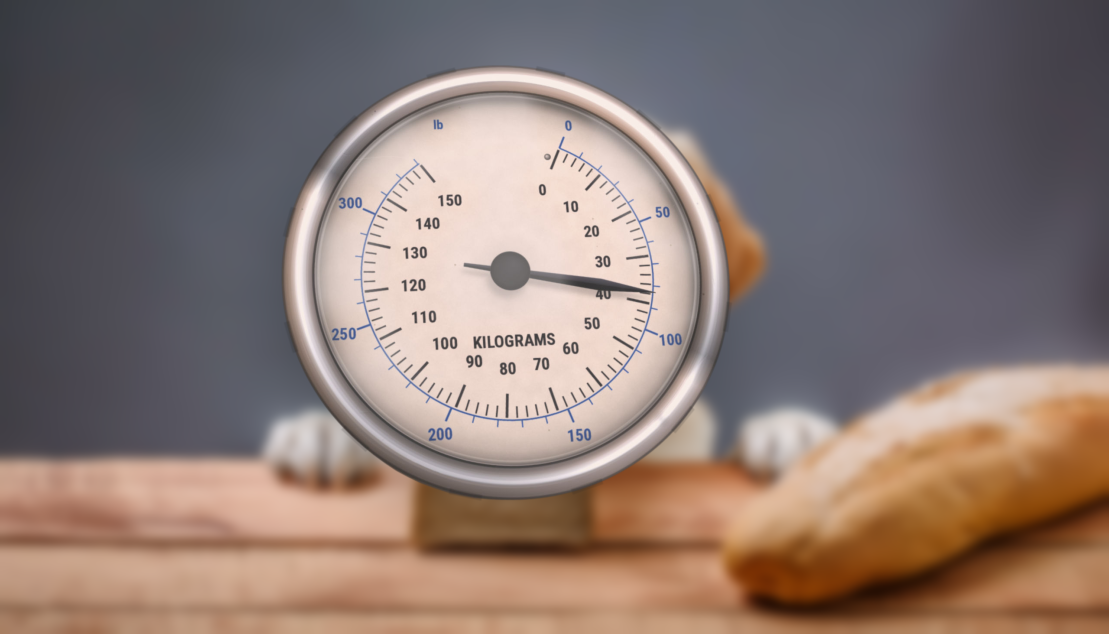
38 kg
